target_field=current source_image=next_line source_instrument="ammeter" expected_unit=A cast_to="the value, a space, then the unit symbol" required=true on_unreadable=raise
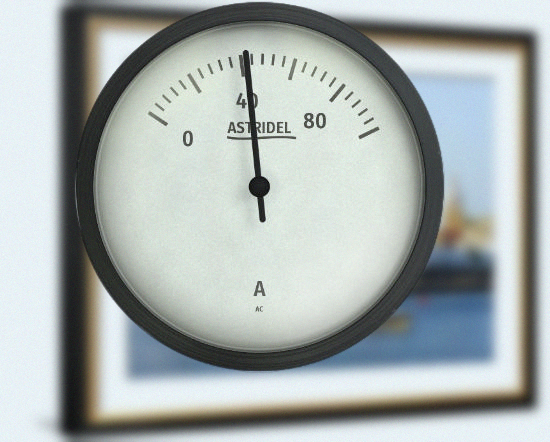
42 A
